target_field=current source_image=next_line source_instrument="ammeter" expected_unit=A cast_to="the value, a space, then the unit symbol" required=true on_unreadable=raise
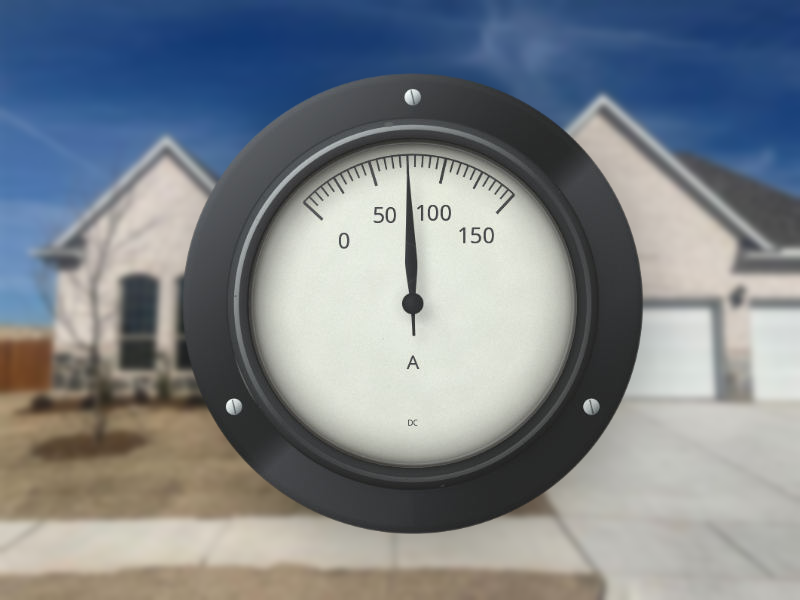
75 A
